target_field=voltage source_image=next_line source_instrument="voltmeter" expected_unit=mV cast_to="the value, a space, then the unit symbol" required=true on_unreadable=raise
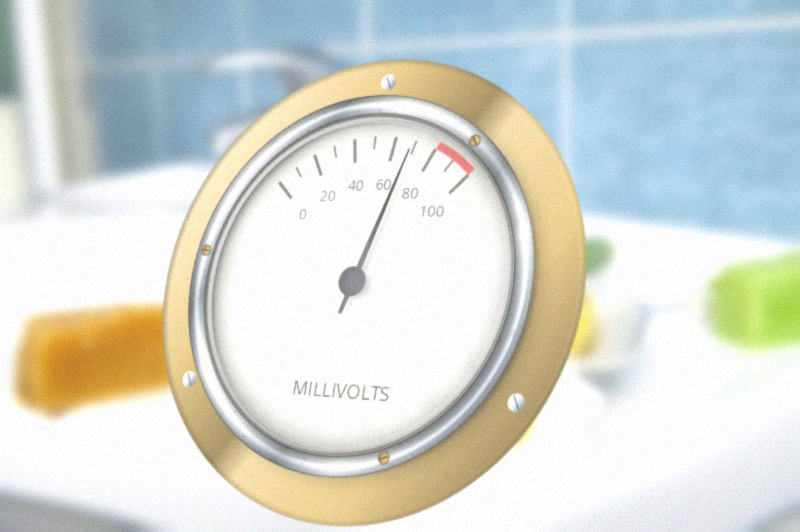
70 mV
